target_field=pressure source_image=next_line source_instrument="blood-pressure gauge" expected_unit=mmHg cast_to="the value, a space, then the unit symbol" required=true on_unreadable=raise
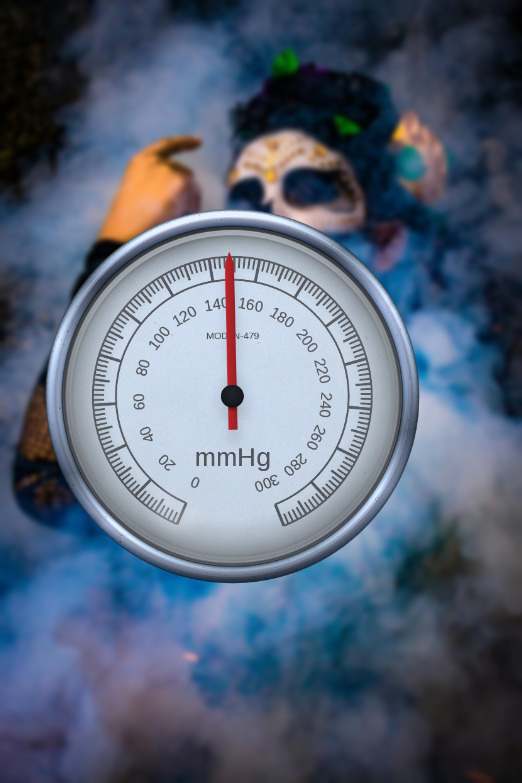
148 mmHg
